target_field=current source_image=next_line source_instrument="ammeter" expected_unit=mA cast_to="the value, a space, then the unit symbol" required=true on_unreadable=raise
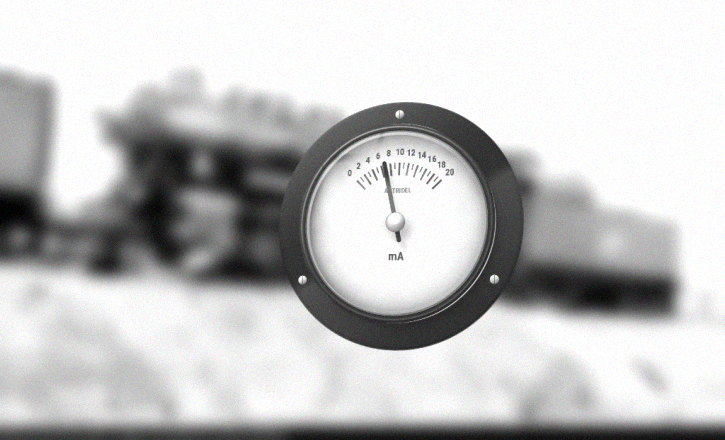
7 mA
